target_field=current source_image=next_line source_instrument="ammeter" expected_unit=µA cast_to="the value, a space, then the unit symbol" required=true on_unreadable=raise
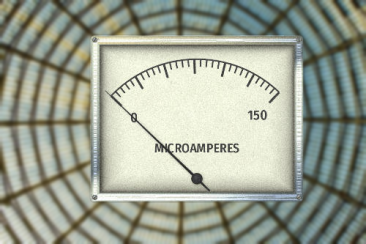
0 µA
